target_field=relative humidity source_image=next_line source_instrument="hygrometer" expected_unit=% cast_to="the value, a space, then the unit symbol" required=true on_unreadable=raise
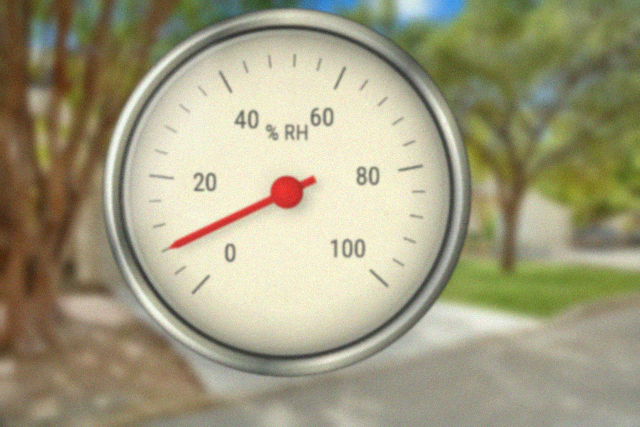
8 %
